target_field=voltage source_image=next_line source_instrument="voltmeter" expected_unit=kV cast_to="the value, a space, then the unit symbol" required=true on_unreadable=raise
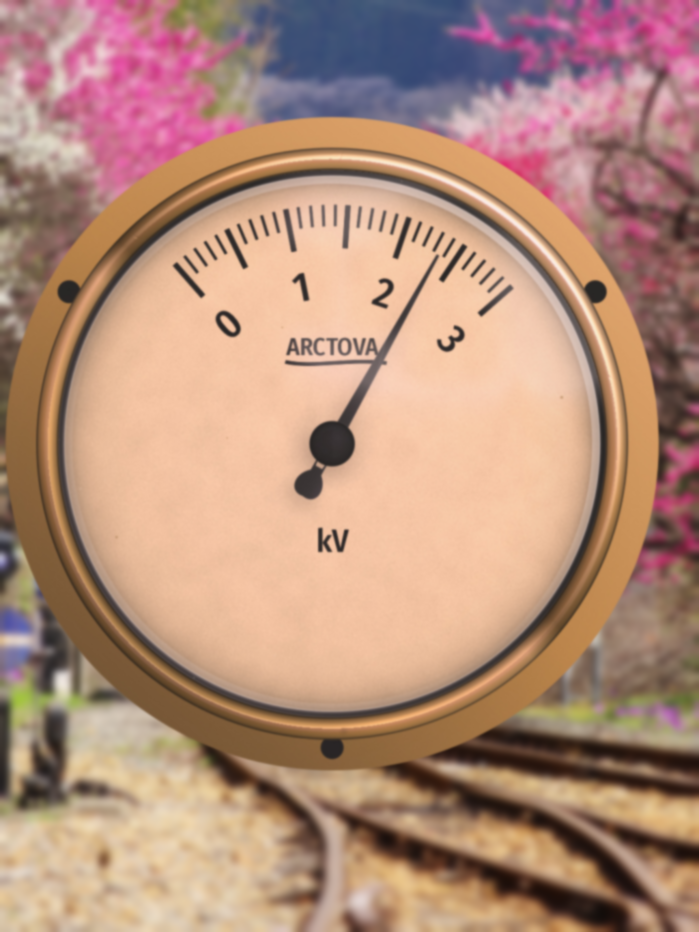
2.35 kV
